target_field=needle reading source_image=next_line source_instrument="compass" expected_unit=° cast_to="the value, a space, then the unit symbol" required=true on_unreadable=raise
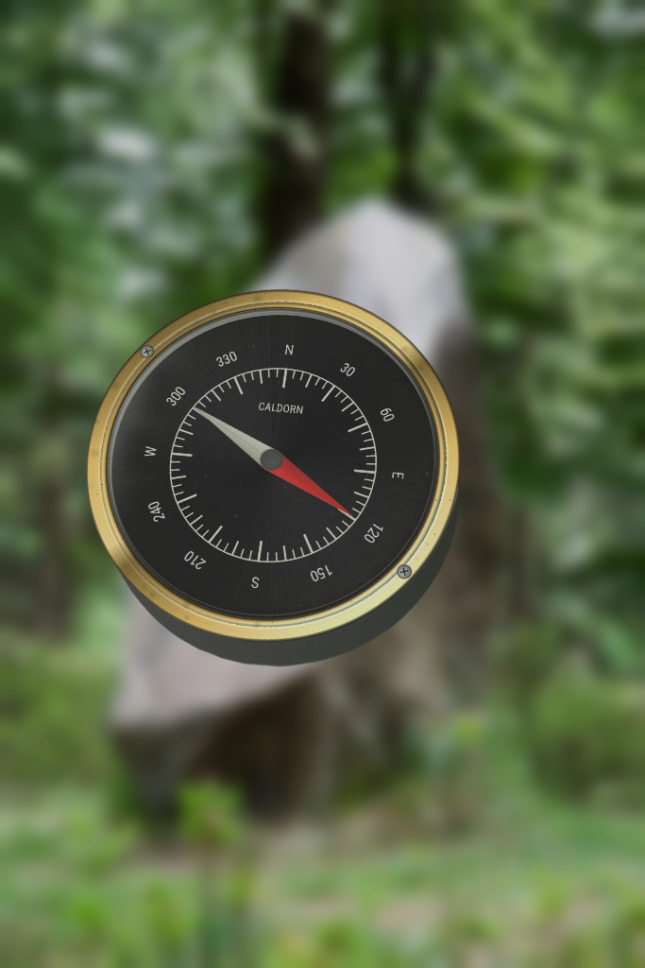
120 °
